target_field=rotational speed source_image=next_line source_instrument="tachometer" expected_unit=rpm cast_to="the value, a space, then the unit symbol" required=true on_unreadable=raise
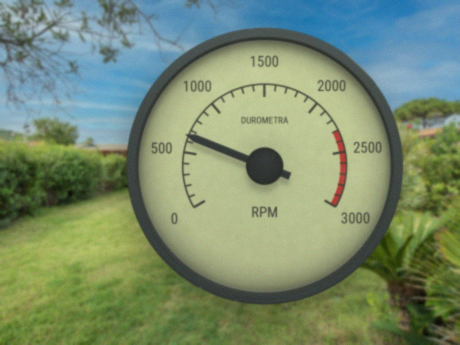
650 rpm
